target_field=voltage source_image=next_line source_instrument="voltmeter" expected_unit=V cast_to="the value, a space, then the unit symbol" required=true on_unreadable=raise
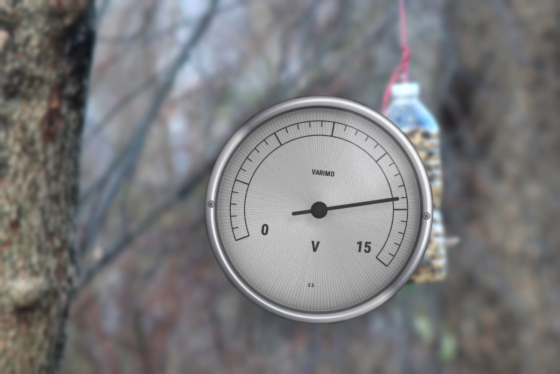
12 V
